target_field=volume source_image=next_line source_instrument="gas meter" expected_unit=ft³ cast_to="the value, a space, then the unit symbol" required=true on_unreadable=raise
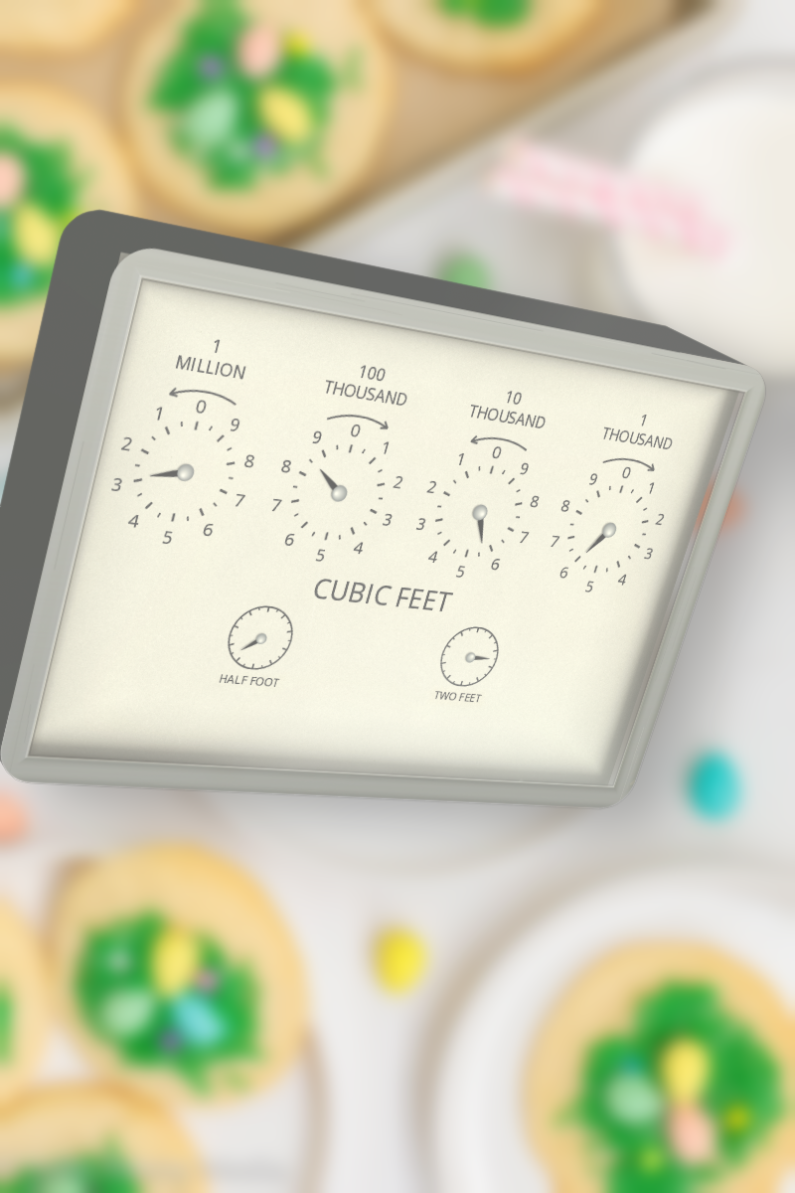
285600 ft³
